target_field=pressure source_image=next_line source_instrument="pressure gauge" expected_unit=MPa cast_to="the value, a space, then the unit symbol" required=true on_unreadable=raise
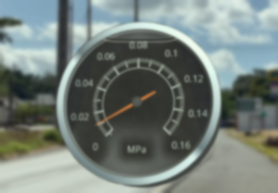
0.01 MPa
